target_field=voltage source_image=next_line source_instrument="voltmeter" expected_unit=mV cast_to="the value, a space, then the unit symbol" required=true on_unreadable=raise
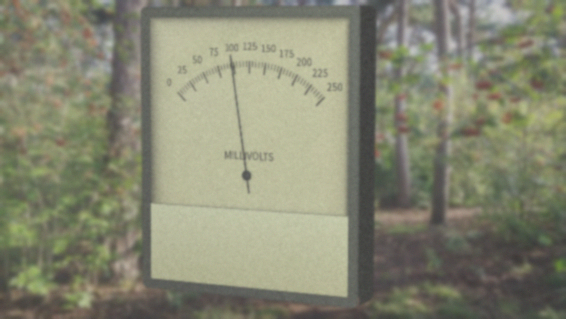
100 mV
